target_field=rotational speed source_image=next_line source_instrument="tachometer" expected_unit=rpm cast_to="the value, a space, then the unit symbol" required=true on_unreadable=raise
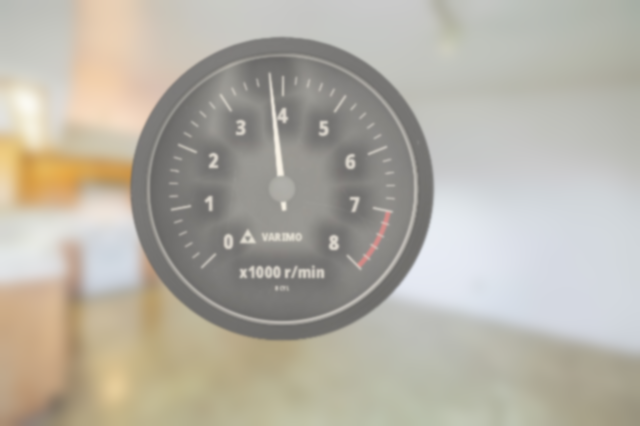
3800 rpm
